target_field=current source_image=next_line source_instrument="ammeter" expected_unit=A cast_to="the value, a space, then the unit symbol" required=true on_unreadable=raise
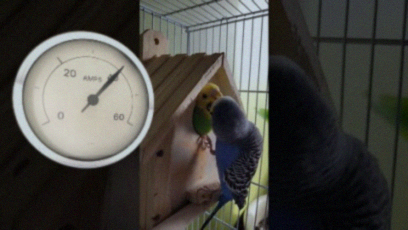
40 A
